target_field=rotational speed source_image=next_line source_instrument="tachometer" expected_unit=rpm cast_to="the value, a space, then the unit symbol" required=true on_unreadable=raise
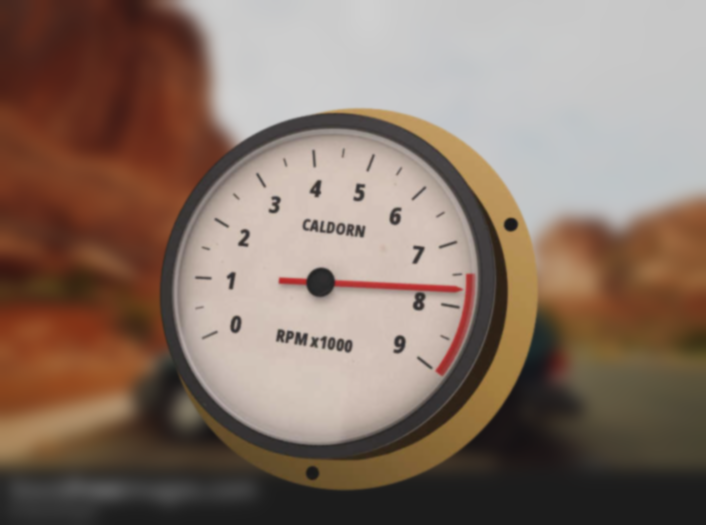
7750 rpm
